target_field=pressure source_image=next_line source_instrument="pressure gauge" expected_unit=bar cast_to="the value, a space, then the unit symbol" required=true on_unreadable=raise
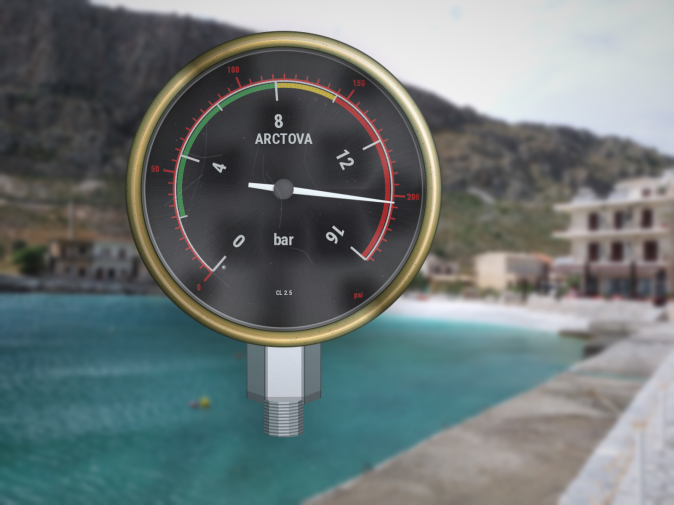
14 bar
